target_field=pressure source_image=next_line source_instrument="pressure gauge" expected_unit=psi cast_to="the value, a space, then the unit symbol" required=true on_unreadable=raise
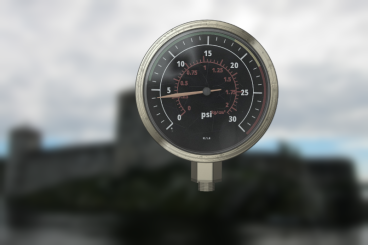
4 psi
